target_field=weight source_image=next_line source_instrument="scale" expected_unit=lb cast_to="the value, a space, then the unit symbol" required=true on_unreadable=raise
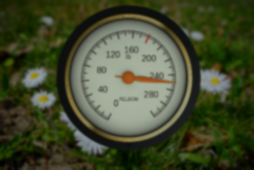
250 lb
